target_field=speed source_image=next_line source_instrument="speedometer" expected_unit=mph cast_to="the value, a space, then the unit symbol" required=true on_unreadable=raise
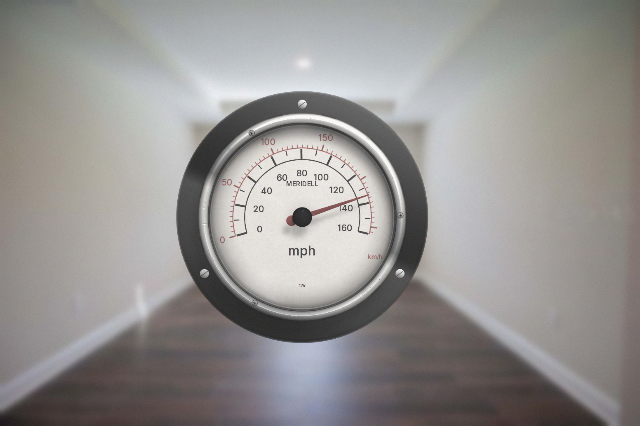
135 mph
